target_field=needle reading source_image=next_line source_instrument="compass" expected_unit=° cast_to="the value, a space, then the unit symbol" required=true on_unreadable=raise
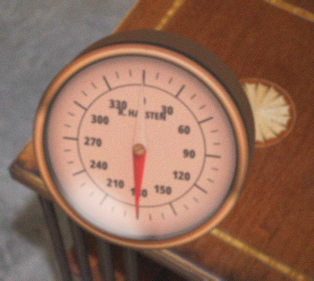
180 °
